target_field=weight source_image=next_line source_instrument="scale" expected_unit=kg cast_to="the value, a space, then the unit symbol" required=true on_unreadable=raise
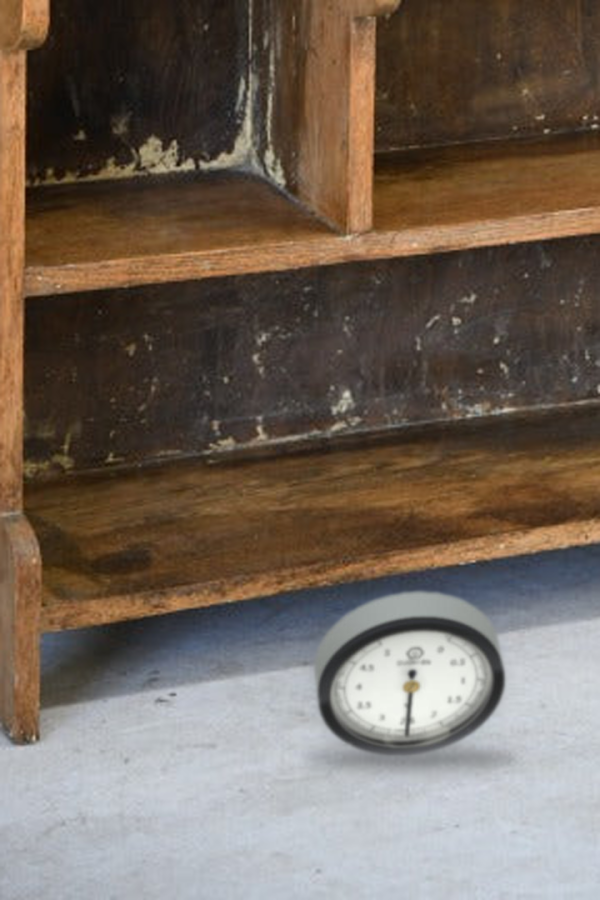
2.5 kg
